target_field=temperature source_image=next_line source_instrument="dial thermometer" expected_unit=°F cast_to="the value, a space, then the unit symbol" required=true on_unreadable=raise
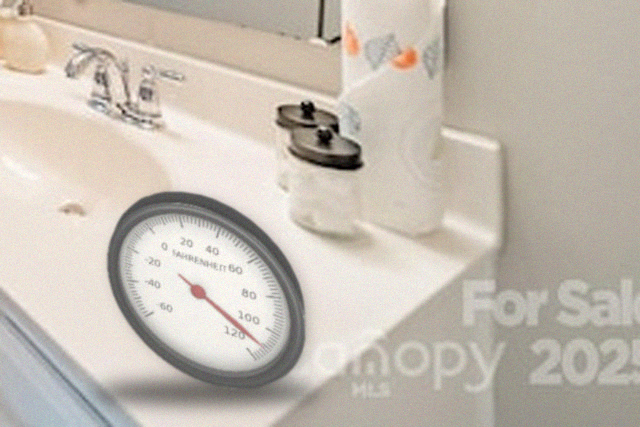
110 °F
